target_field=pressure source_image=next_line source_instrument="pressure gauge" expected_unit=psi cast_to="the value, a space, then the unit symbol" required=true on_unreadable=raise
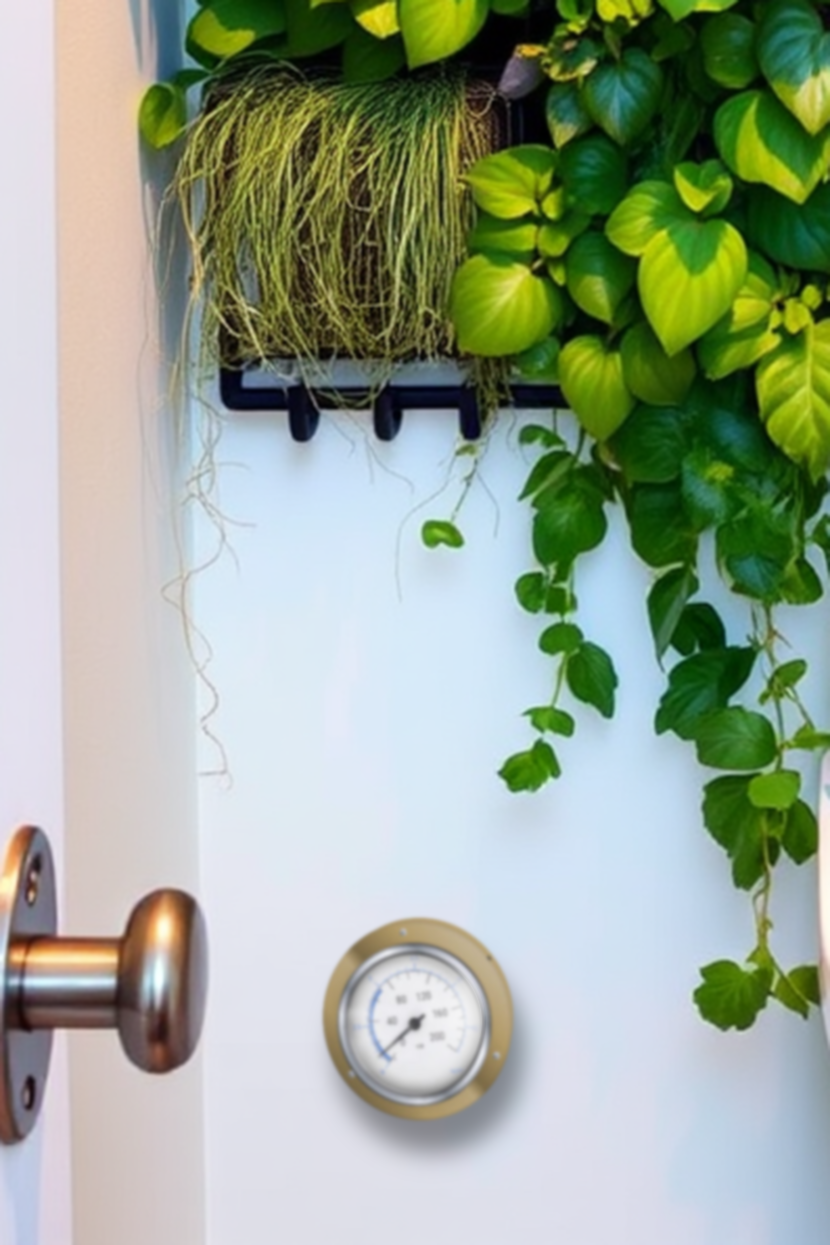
10 psi
